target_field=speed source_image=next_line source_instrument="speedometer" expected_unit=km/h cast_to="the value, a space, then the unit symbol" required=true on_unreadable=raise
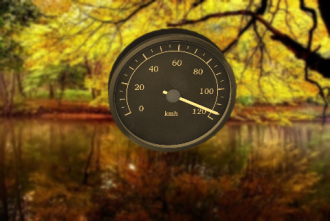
115 km/h
